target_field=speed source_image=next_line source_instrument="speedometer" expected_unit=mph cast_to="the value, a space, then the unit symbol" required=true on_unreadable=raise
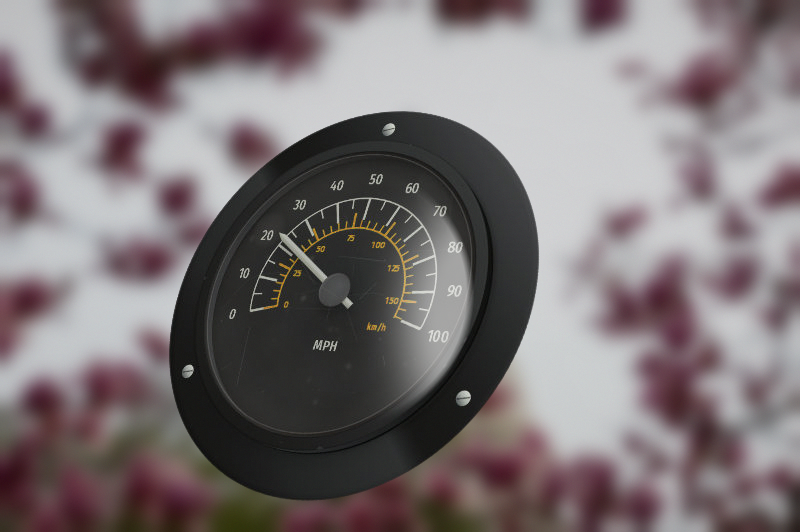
22.5 mph
